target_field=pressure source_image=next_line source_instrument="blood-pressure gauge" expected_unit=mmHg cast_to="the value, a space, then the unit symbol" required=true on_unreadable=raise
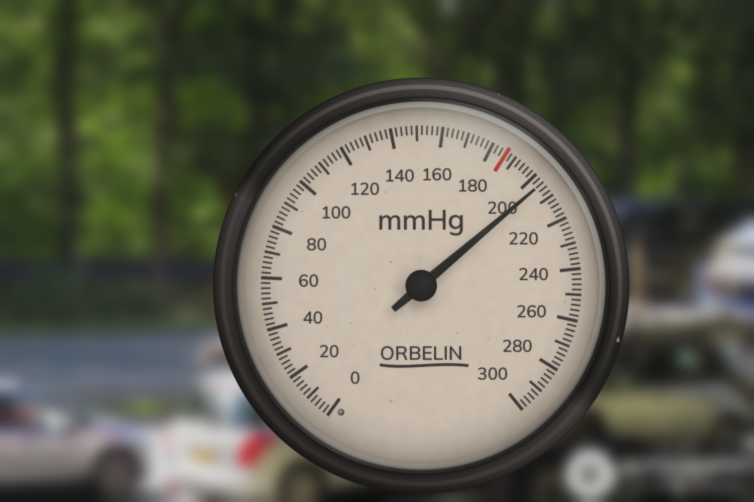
204 mmHg
